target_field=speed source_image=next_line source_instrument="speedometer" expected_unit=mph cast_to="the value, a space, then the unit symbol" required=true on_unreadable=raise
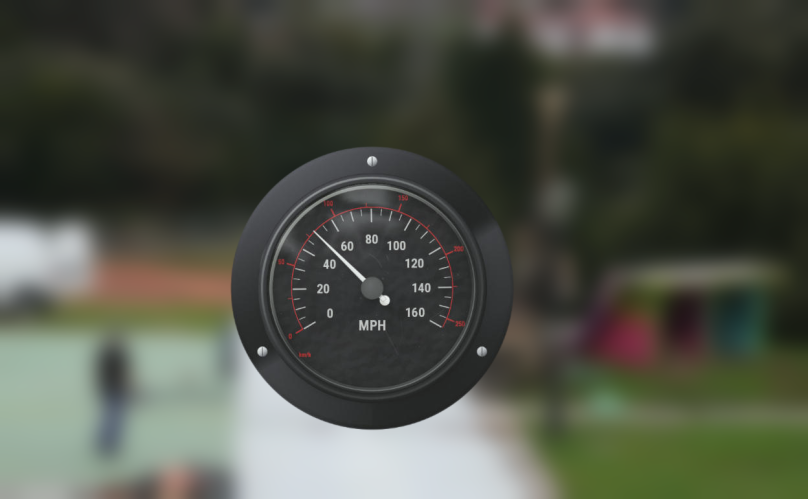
50 mph
